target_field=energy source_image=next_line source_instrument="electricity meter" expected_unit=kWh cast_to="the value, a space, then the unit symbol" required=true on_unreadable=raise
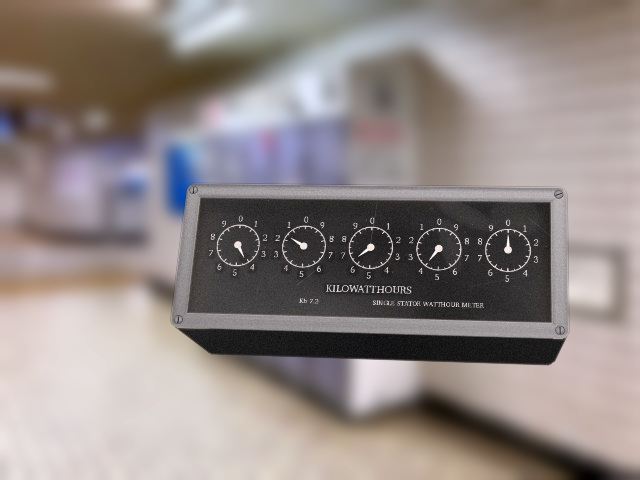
41640 kWh
